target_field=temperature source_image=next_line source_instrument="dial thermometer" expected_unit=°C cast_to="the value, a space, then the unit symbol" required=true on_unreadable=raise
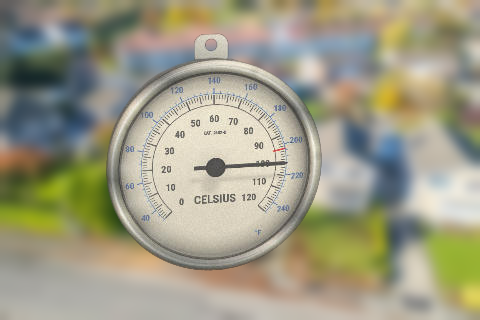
100 °C
